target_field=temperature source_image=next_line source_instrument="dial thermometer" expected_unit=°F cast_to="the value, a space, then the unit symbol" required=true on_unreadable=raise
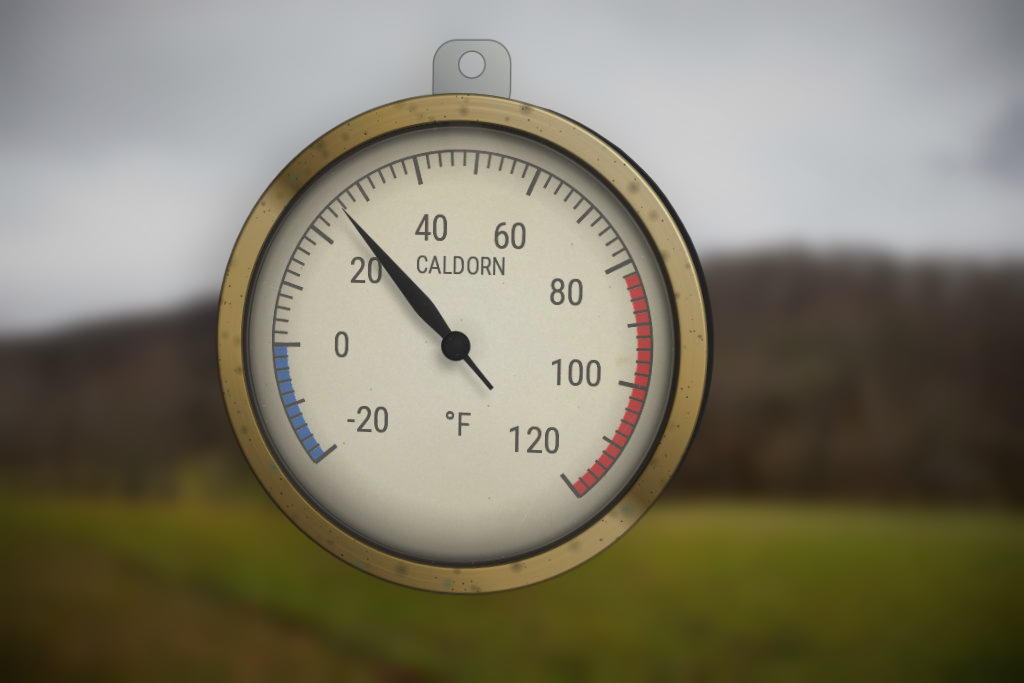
26 °F
